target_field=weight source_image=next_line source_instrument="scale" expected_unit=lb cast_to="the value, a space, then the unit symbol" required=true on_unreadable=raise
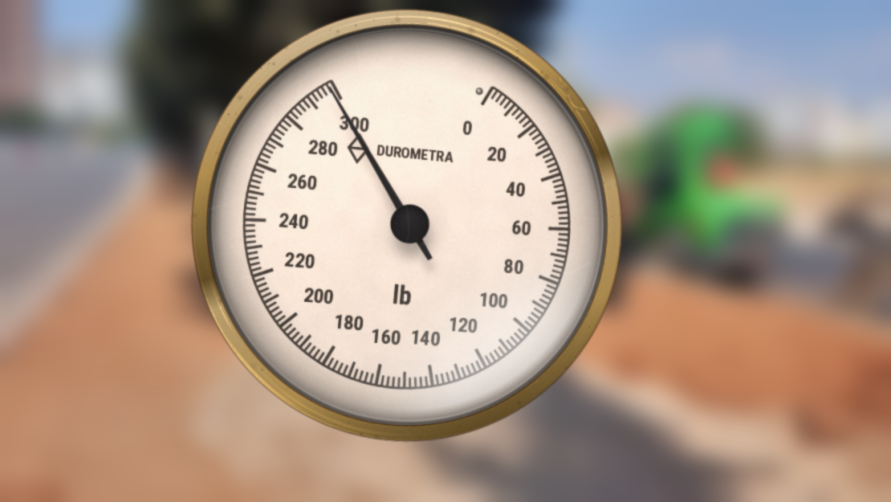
298 lb
